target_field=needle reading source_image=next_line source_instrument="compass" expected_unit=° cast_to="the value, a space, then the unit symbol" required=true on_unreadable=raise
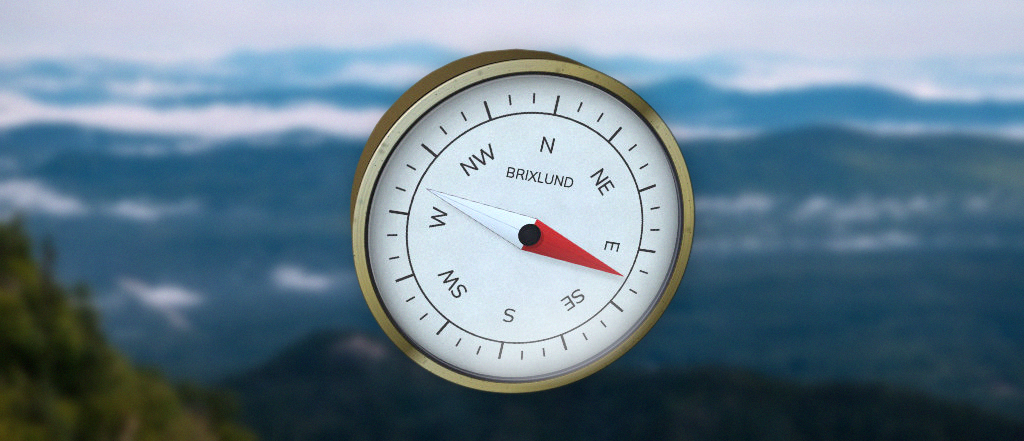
105 °
